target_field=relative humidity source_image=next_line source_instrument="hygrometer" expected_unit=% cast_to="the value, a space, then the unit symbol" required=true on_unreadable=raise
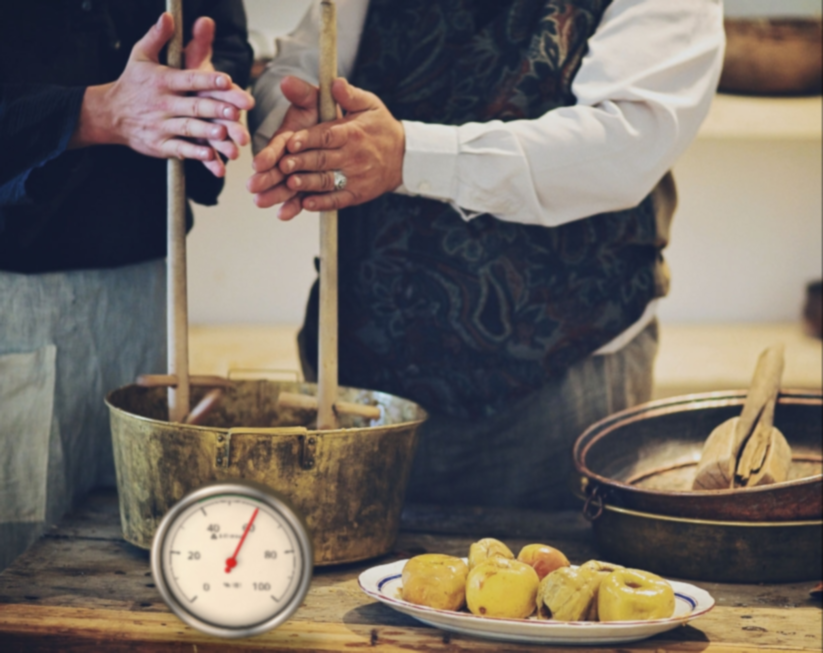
60 %
